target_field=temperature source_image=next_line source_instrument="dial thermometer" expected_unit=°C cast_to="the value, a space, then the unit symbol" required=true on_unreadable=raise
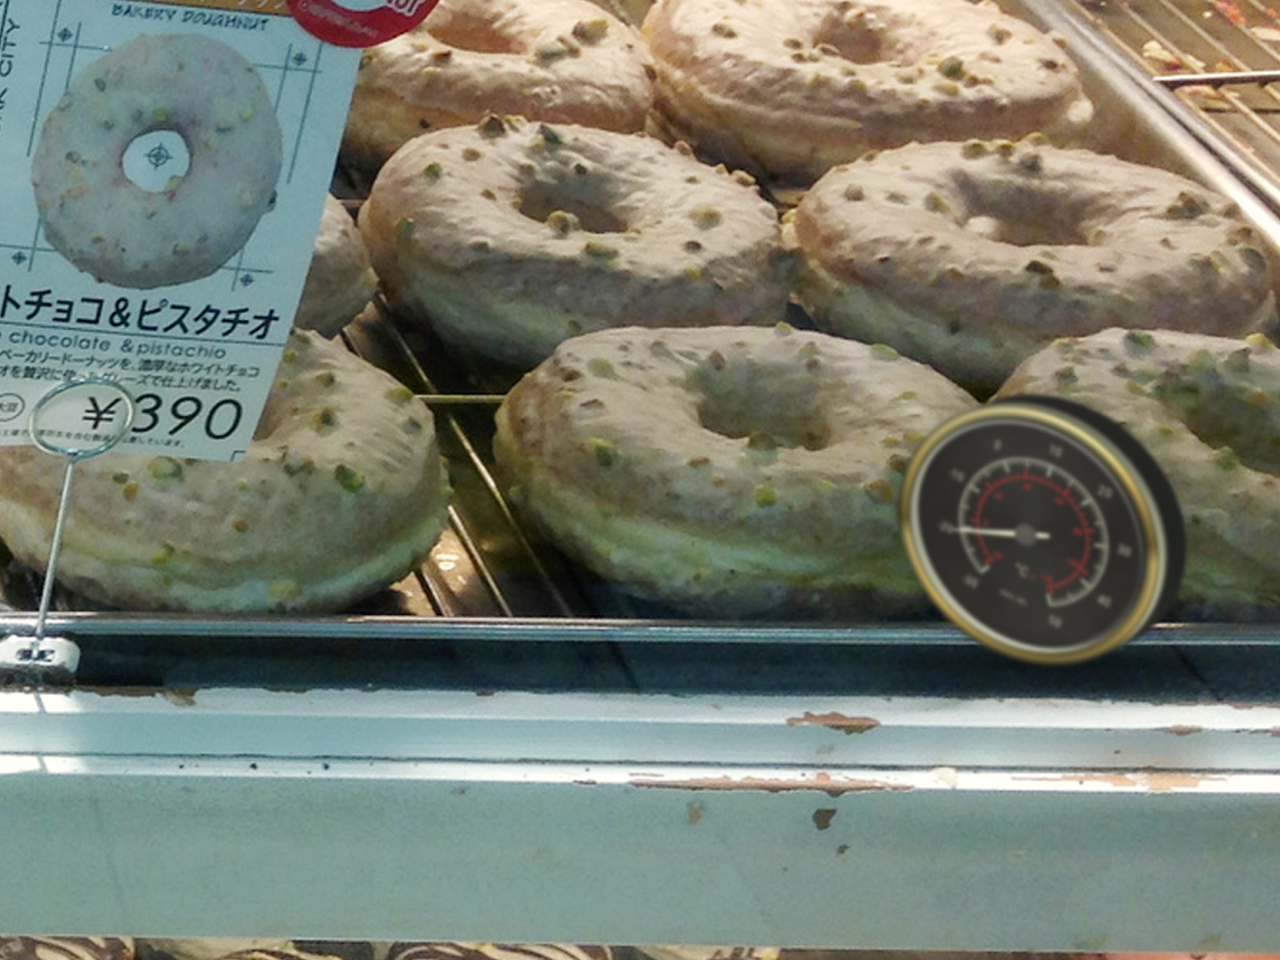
-20 °C
